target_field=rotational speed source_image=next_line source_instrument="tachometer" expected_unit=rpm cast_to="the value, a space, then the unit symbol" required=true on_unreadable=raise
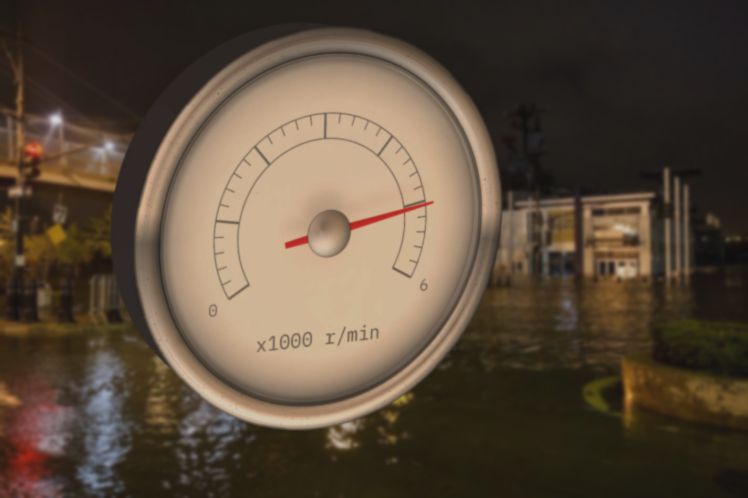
5000 rpm
